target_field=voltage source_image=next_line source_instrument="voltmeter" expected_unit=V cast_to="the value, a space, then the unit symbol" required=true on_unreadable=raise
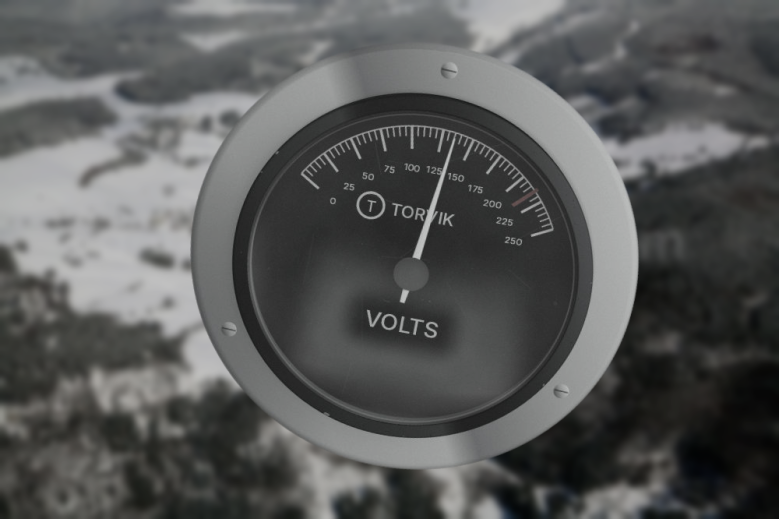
135 V
